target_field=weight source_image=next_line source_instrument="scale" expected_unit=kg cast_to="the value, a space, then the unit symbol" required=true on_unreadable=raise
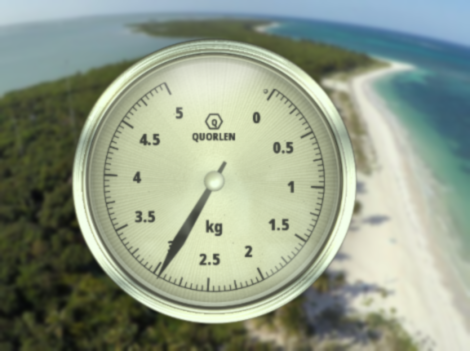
2.95 kg
